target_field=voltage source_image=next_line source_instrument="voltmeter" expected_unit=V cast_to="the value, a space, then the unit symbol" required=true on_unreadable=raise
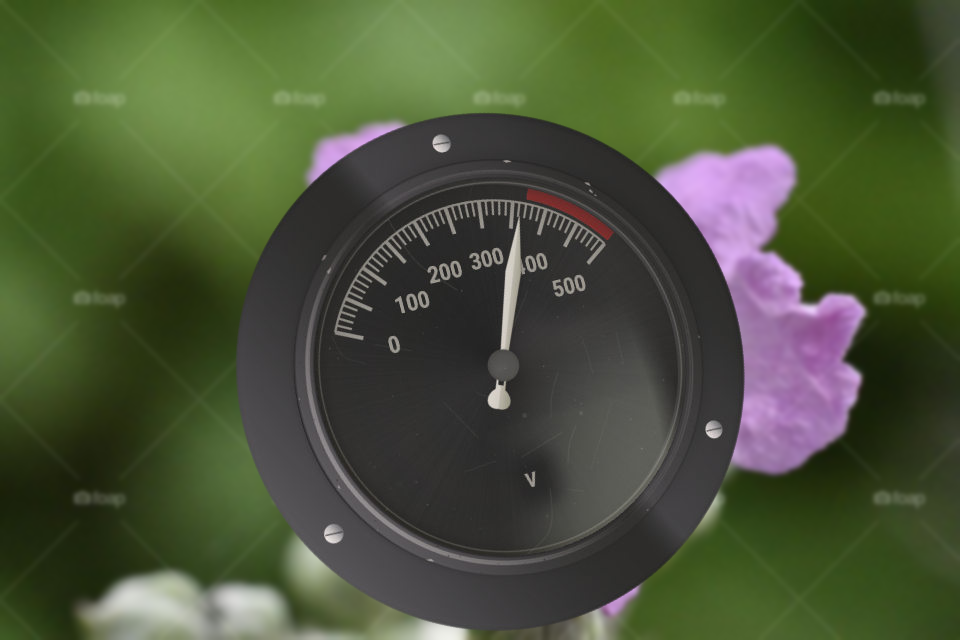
360 V
